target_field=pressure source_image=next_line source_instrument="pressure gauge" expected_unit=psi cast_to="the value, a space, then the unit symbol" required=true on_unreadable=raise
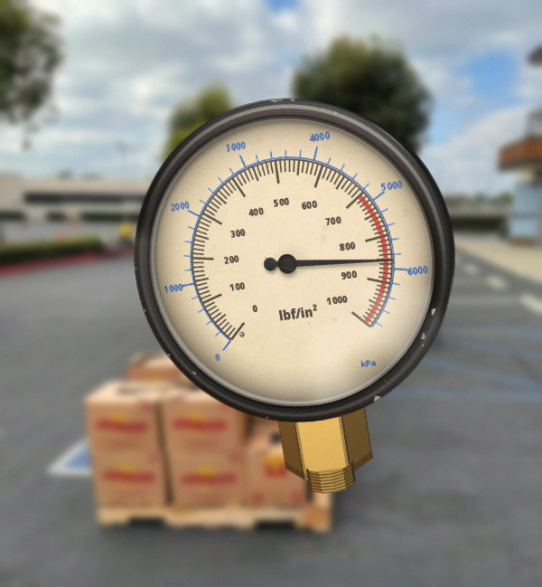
850 psi
